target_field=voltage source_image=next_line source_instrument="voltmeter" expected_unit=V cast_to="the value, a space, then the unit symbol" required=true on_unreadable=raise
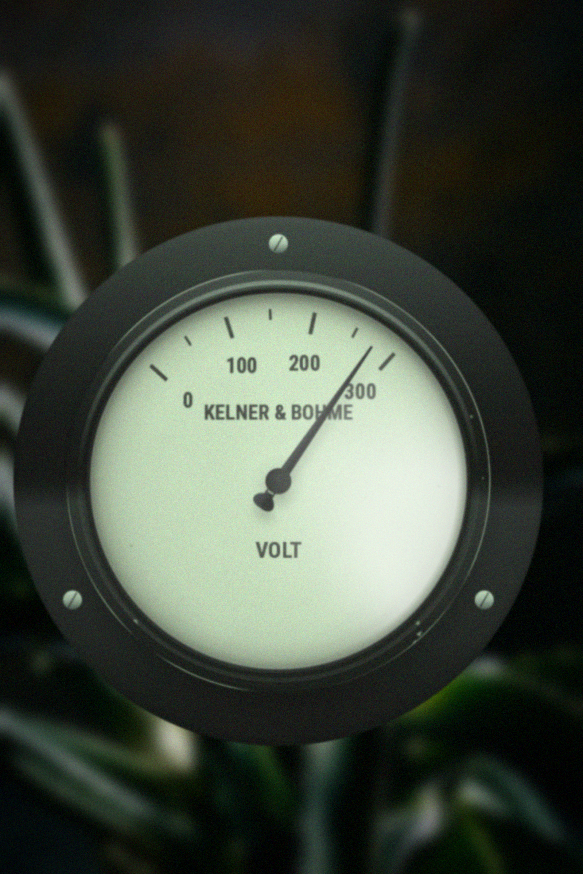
275 V
